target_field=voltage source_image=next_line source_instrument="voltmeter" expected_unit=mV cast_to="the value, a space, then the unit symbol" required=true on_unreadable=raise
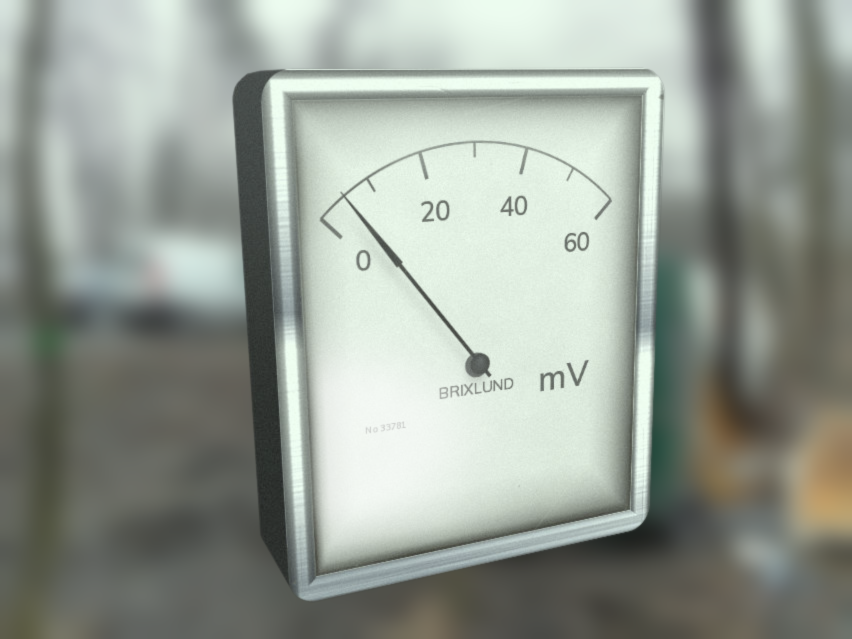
5 mV
